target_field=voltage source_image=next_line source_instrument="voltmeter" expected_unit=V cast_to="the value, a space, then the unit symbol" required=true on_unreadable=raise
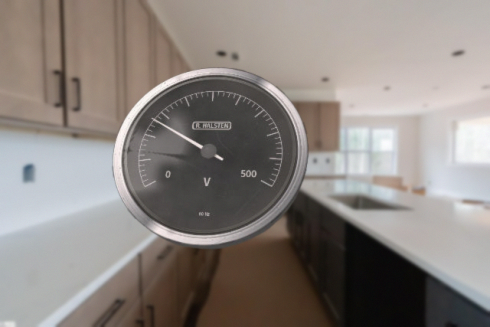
130 V
